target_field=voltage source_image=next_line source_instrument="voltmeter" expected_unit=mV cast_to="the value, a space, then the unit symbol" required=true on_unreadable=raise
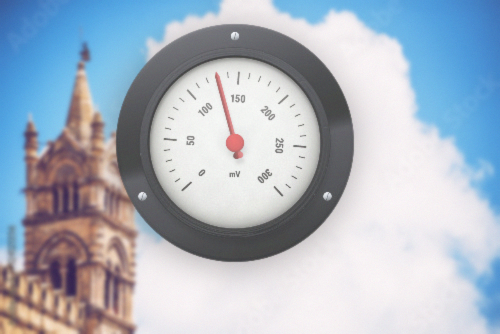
130 mV
